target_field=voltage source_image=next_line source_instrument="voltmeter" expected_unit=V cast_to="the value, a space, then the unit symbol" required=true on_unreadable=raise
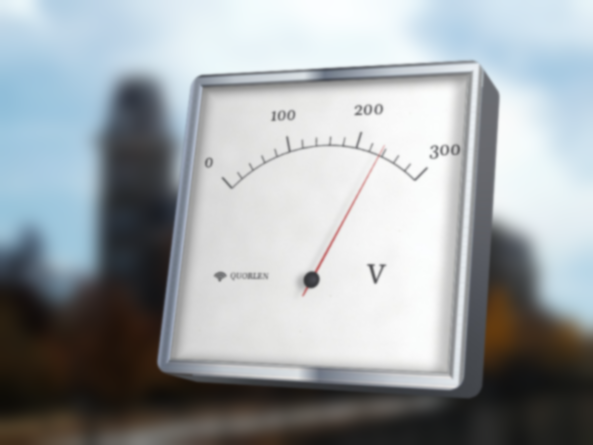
240 V
